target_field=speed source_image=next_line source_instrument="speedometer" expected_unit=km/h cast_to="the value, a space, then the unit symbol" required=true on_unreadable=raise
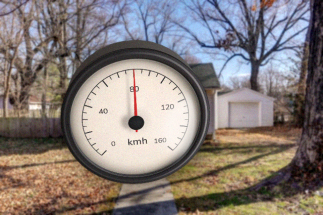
80 km/h
